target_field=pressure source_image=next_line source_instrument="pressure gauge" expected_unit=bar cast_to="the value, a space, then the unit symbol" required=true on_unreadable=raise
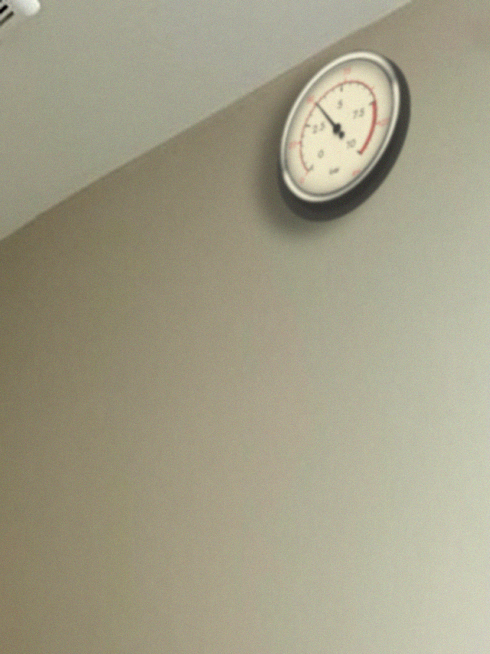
3.5 bar
